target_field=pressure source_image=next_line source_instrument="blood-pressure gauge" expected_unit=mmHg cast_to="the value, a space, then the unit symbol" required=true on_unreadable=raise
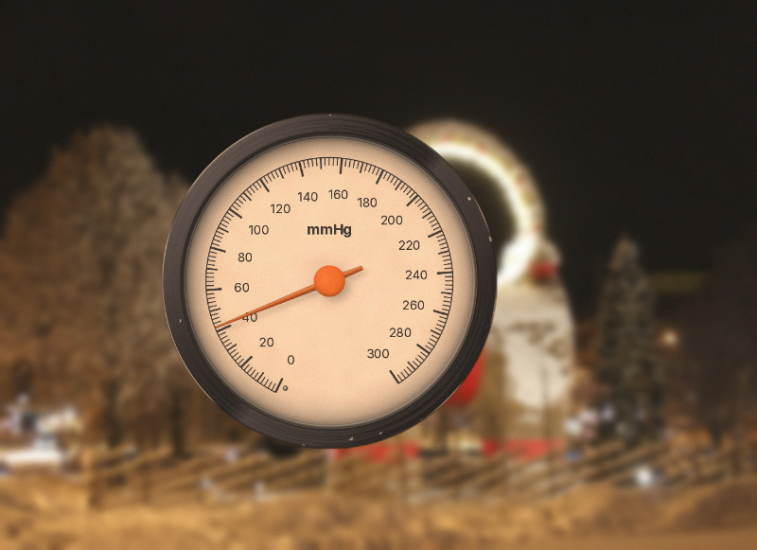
42 mmHg
